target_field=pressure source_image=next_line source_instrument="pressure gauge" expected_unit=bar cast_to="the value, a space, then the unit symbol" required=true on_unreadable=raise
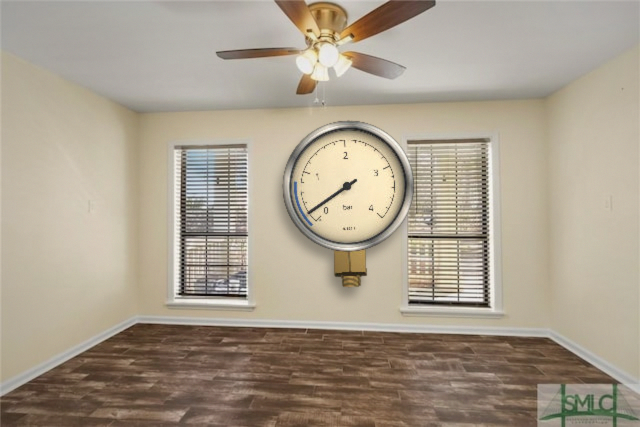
0.2 bar
